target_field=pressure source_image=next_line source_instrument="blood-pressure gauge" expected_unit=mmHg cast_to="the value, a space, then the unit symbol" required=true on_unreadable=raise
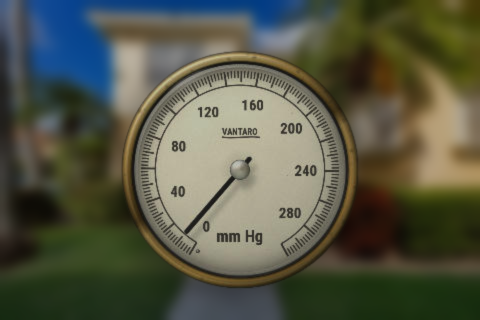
10 mmHg
